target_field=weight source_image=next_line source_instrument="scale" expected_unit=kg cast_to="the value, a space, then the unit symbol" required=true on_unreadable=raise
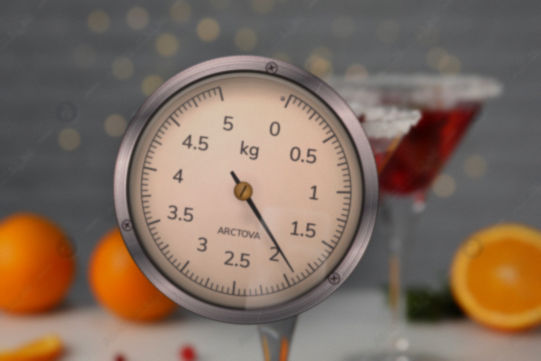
1.9 kg
